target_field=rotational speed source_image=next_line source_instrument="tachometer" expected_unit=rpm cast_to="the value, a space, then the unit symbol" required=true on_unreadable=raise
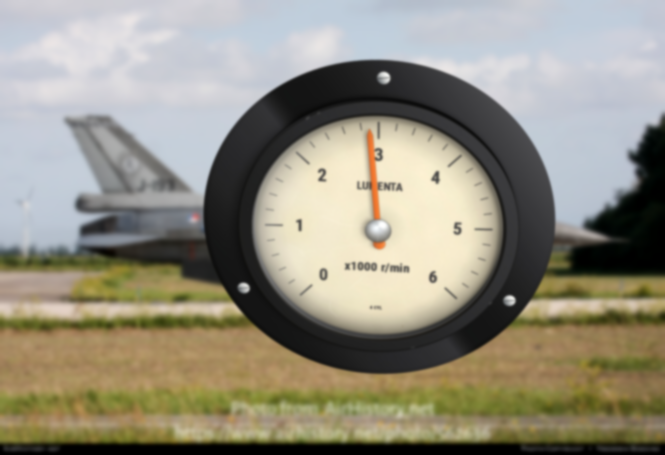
2900 rpm
